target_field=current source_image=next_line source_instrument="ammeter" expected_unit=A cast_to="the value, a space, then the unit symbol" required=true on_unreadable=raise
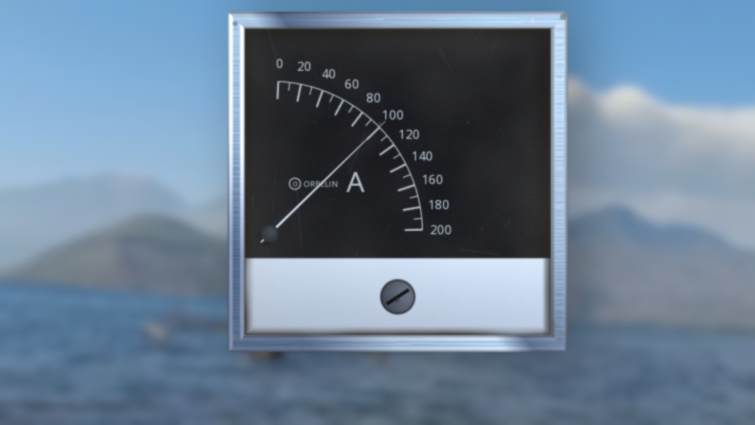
100 A
